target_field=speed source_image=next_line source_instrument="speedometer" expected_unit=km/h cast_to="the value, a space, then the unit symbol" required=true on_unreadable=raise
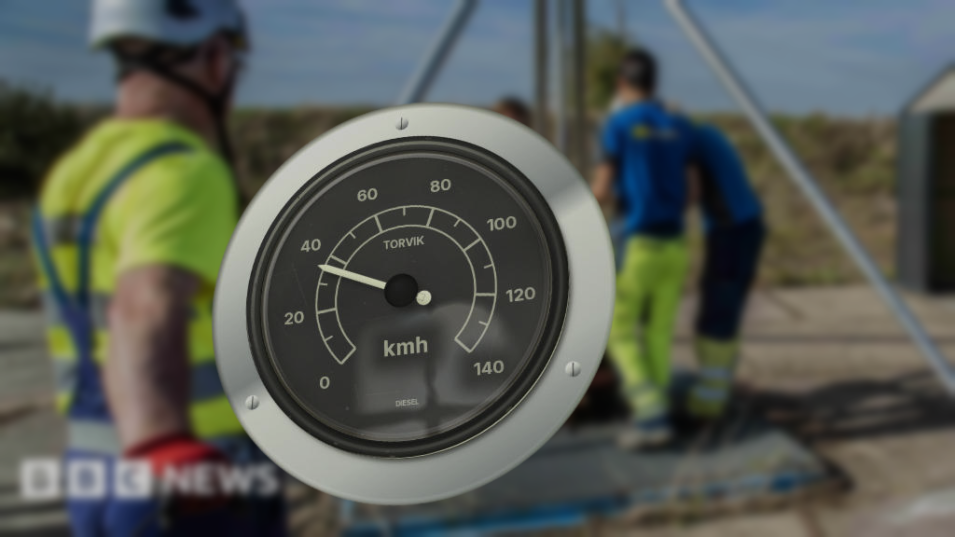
35 km/h
